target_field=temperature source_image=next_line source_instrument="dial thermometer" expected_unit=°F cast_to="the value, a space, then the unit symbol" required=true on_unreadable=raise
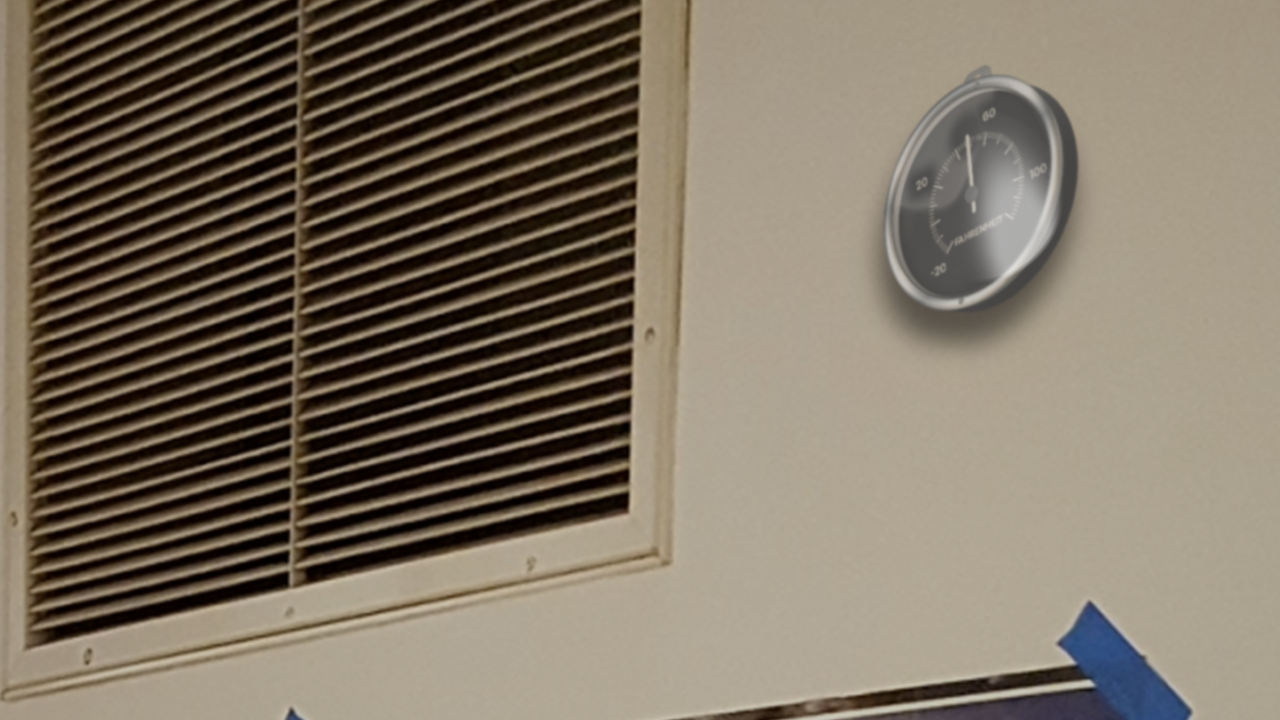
50 °F
